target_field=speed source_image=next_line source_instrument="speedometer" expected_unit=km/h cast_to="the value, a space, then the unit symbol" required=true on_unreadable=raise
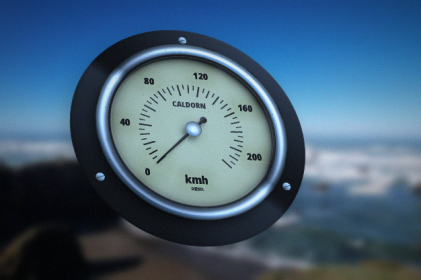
0 km/h
